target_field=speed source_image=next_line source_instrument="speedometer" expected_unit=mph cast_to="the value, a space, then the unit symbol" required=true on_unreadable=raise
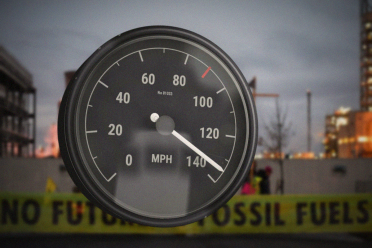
135 mph
